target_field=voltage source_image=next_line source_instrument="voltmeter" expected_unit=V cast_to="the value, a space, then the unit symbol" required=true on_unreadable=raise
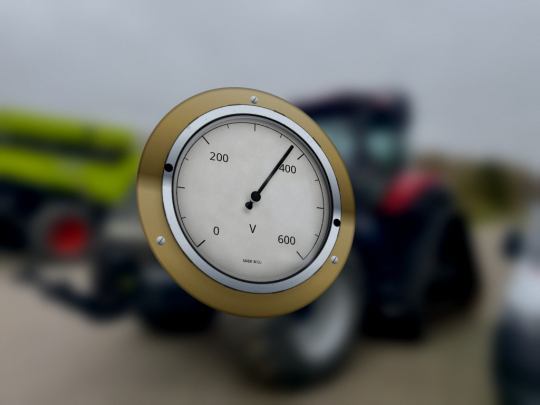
375 V
